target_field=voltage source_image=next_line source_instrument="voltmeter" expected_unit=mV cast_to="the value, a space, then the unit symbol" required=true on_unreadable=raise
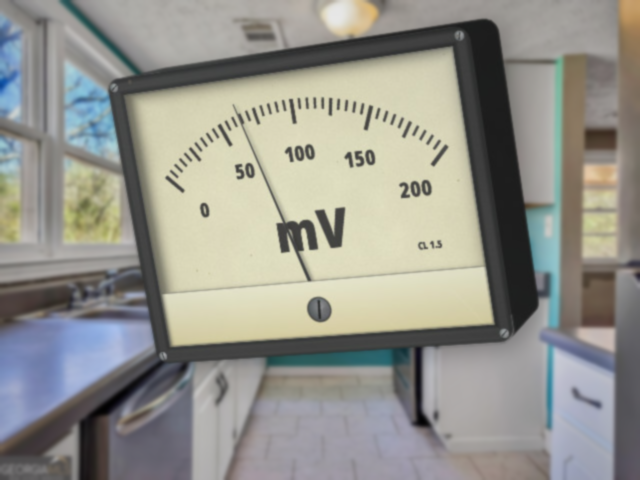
65 mV
